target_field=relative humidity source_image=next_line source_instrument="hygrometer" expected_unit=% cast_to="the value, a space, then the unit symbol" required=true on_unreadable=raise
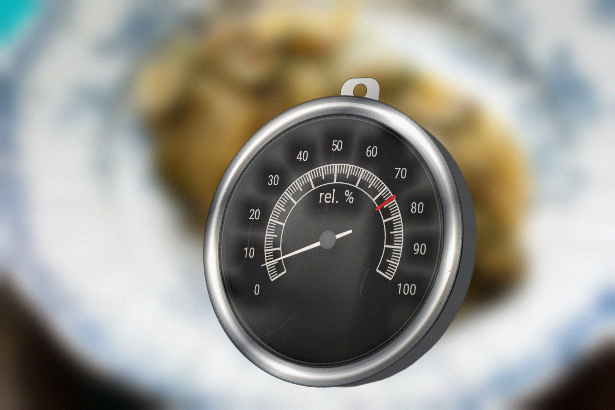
5 %
